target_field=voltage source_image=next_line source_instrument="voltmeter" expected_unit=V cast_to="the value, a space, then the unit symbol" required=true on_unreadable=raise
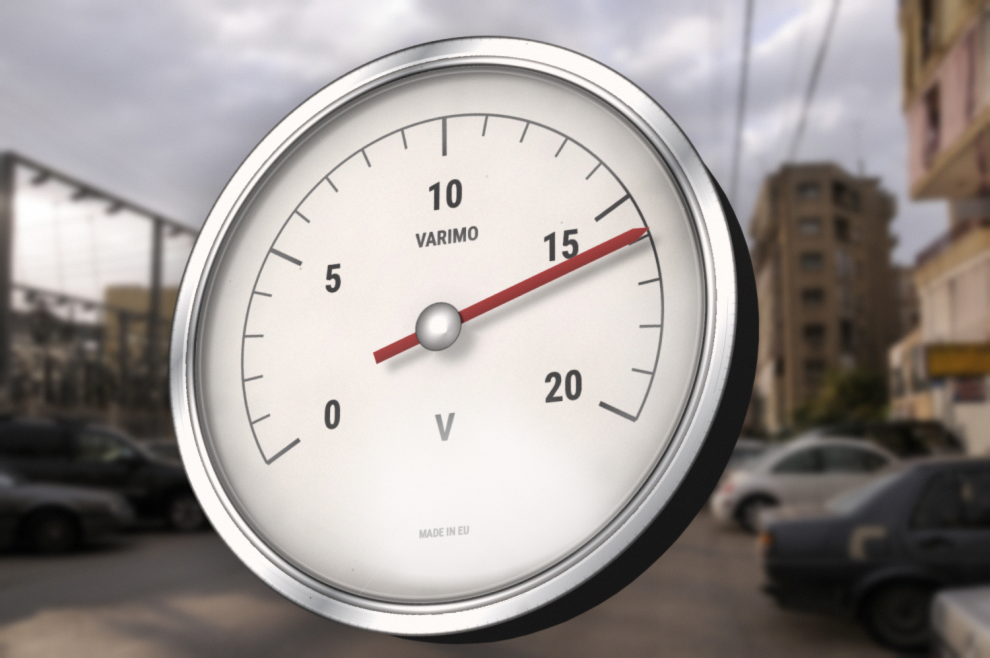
16 V
